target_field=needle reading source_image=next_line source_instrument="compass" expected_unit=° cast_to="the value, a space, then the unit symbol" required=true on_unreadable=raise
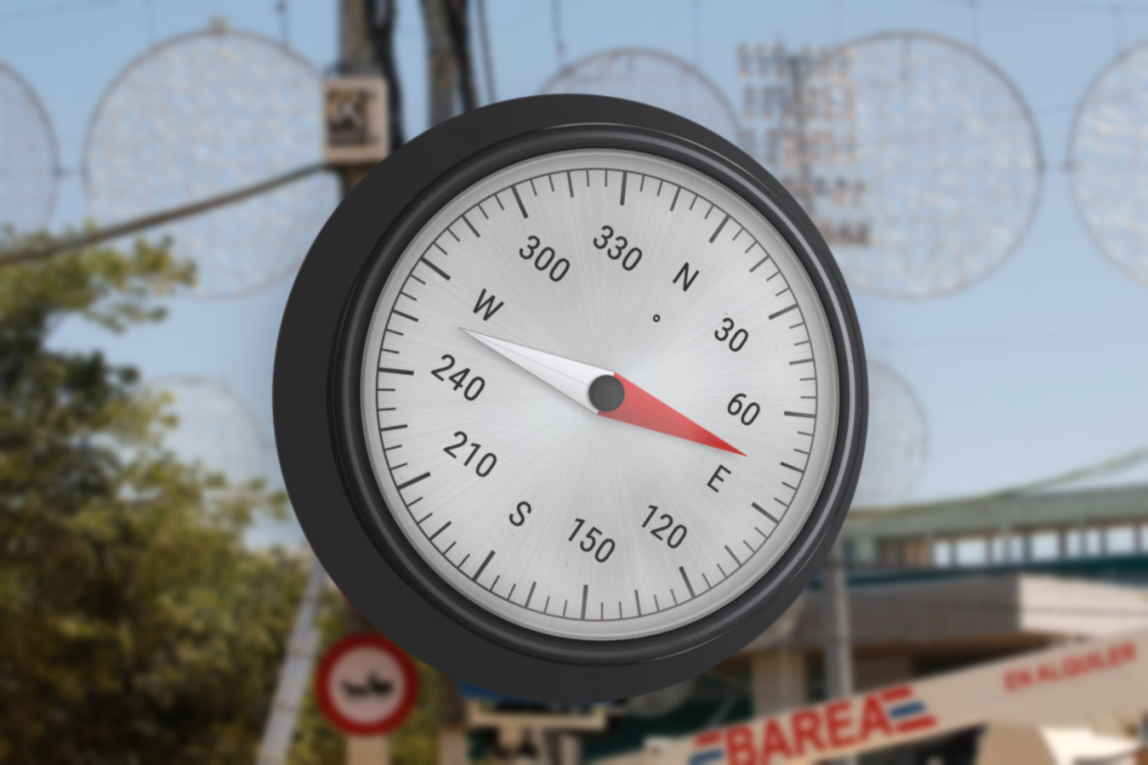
77.5 °
